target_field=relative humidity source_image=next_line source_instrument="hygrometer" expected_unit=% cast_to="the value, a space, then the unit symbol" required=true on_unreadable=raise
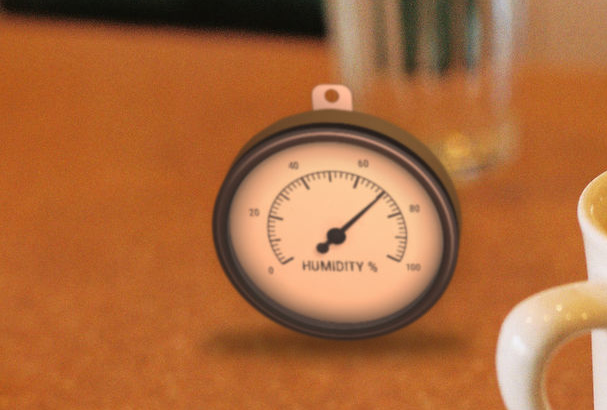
70 %
